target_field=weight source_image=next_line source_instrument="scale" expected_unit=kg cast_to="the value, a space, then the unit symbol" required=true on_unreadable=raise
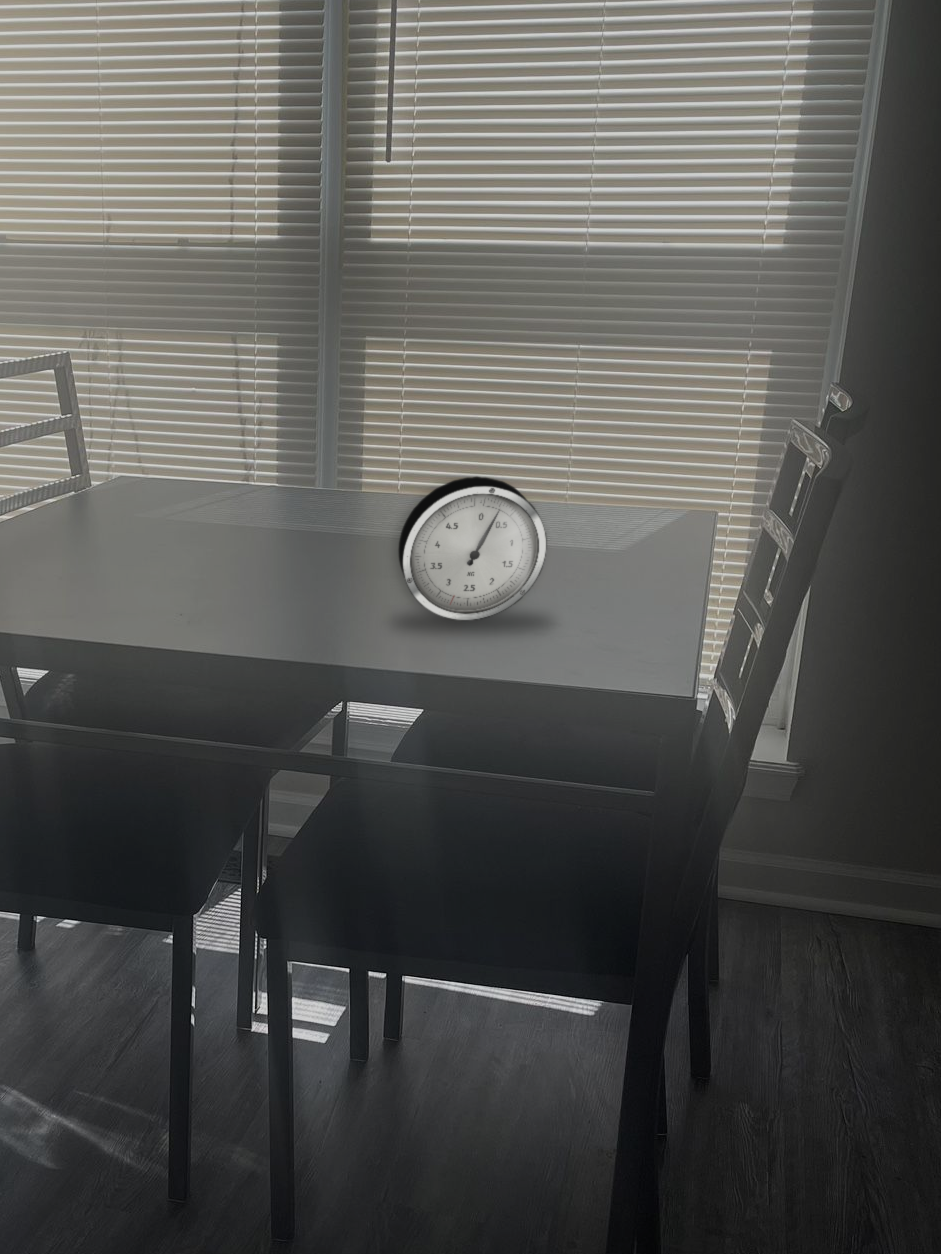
0.25 kg
